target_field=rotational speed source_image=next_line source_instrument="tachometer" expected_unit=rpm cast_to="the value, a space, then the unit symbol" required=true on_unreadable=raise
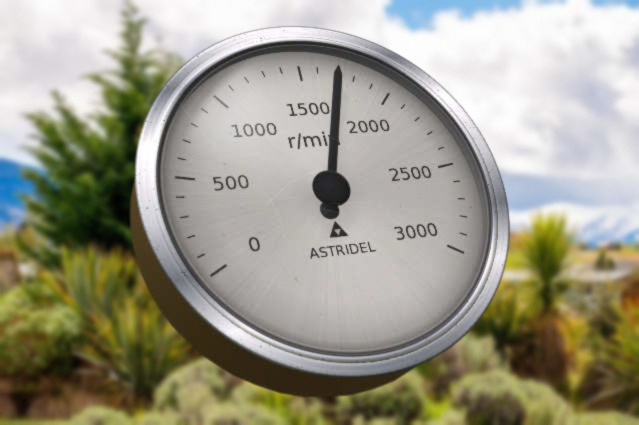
1700 rpm
